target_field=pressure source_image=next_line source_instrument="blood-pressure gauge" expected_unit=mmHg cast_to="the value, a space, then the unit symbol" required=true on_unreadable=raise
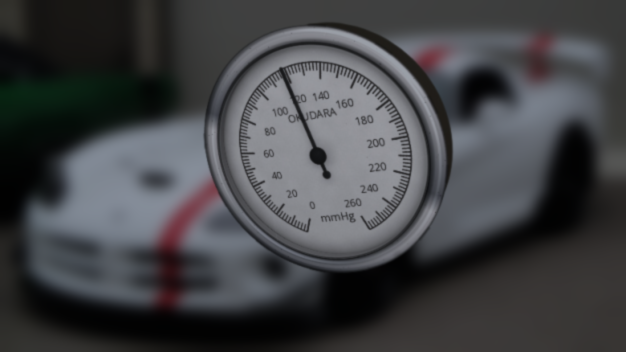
120 mmHg
